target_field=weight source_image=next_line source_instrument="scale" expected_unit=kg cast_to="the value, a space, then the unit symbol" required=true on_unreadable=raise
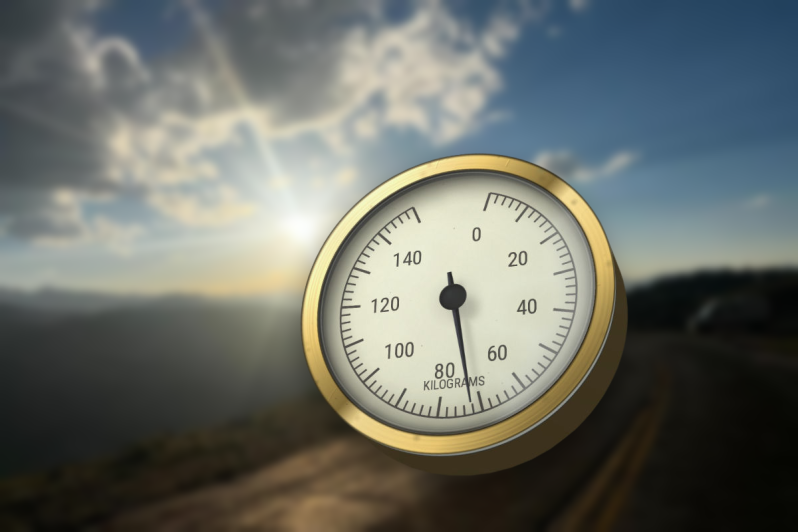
72 kg
